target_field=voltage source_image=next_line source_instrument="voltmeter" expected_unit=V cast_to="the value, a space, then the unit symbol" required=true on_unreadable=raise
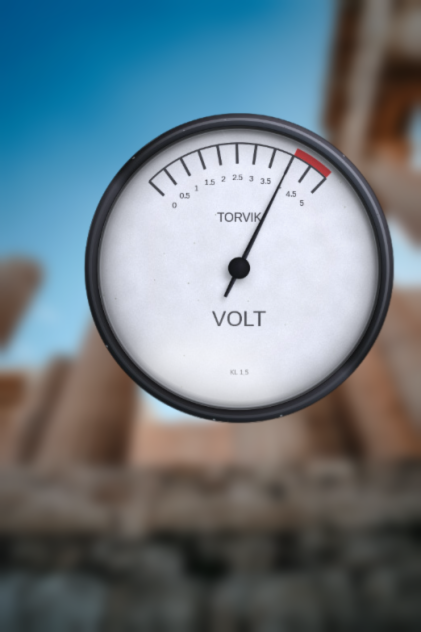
4 V
